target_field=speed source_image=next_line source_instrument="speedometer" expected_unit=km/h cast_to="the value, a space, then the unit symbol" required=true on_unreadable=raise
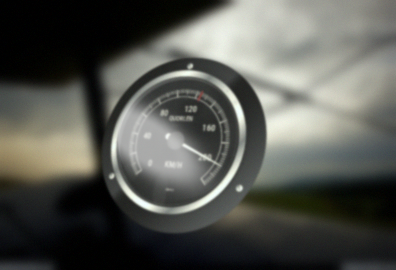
200 km/h
